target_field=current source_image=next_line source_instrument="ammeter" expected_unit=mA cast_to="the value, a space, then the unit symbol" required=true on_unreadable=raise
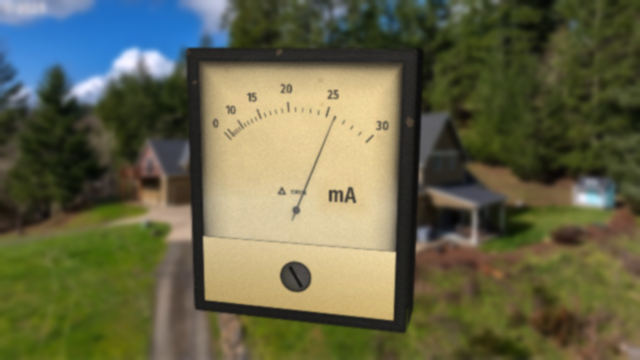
26 mA
